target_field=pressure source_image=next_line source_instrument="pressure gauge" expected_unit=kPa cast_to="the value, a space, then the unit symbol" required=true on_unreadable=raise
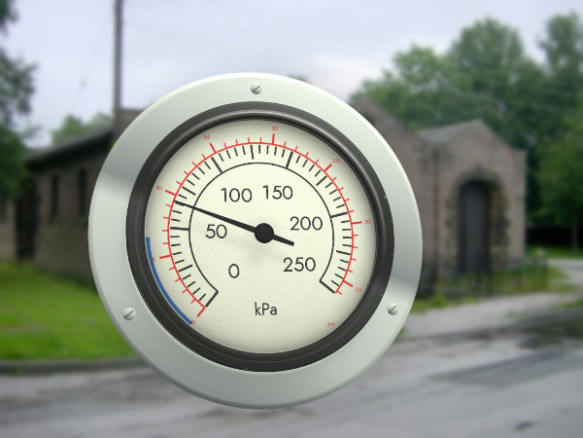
65 kPa
